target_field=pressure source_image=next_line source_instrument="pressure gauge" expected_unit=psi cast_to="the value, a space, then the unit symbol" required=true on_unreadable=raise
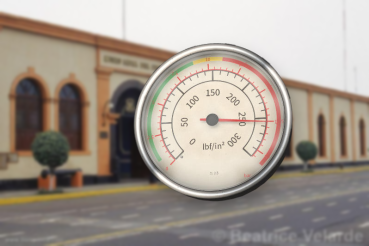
255 psi
